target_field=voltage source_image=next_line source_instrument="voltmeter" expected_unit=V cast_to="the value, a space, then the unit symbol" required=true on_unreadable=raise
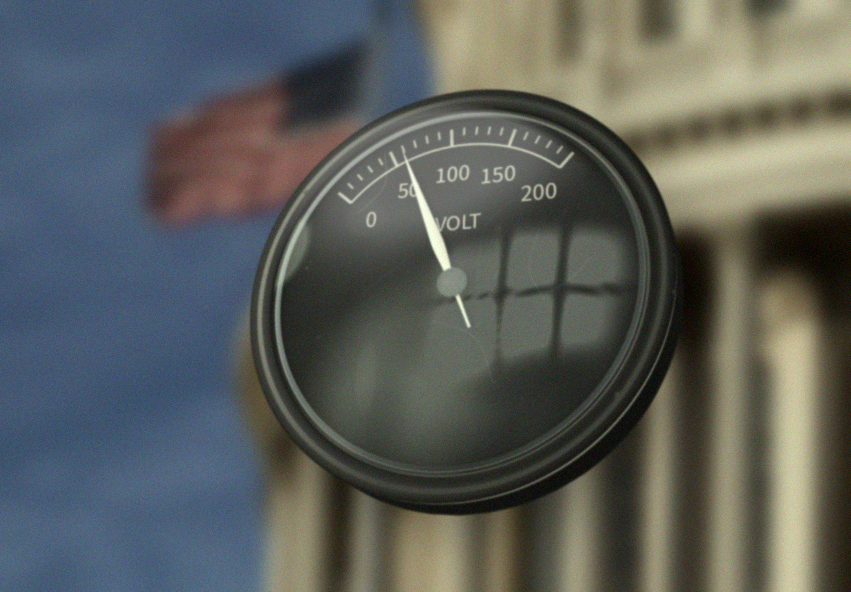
60 V
